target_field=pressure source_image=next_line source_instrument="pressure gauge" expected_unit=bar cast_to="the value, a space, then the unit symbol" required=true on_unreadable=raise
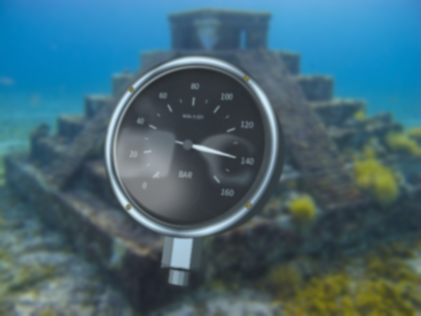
140 bar
